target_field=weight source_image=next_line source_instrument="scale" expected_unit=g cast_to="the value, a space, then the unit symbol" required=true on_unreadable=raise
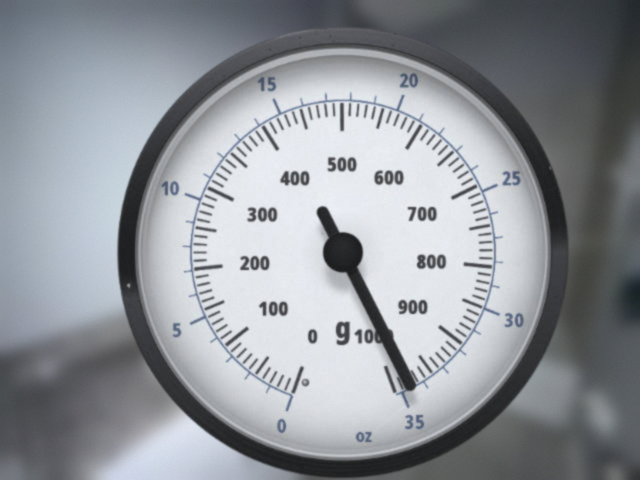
980 g
